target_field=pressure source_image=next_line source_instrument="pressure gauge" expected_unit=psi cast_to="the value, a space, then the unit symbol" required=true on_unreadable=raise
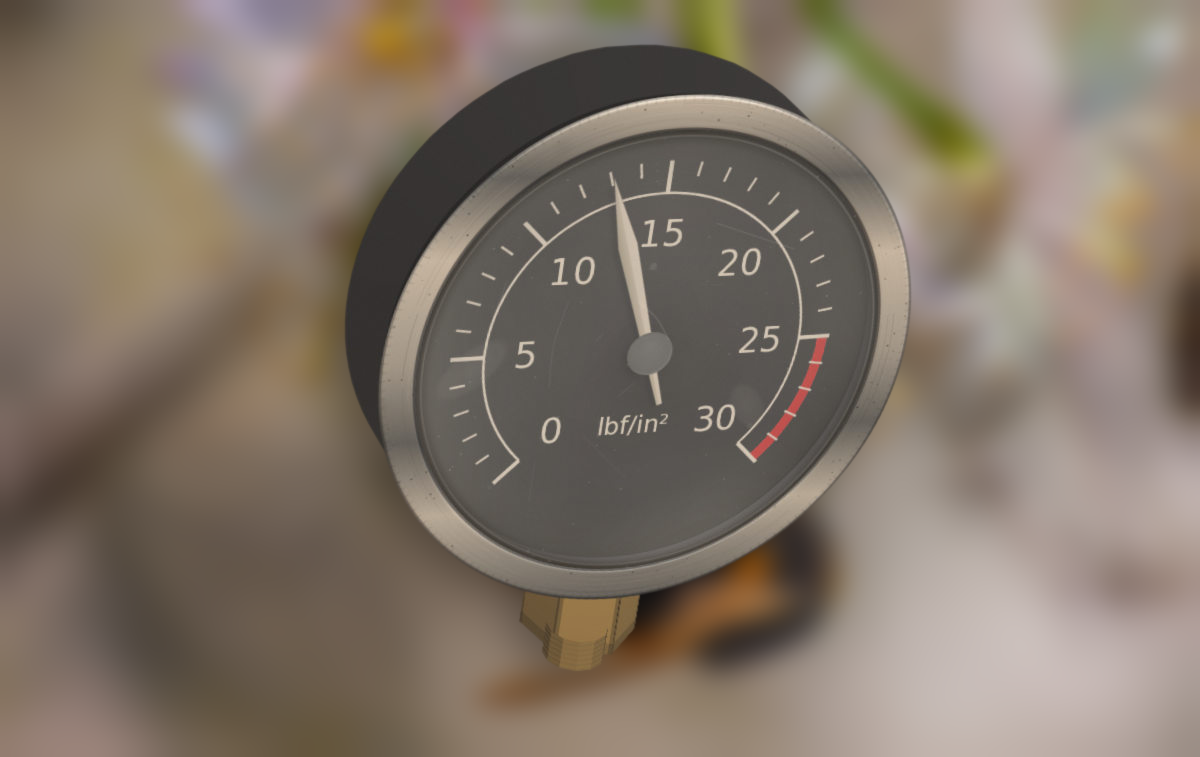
13 psi
